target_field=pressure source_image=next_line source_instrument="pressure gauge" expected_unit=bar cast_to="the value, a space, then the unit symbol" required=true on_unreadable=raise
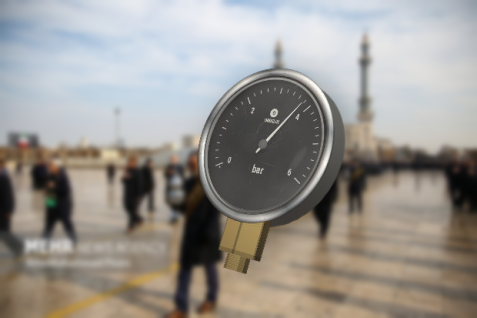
3.8 bar
